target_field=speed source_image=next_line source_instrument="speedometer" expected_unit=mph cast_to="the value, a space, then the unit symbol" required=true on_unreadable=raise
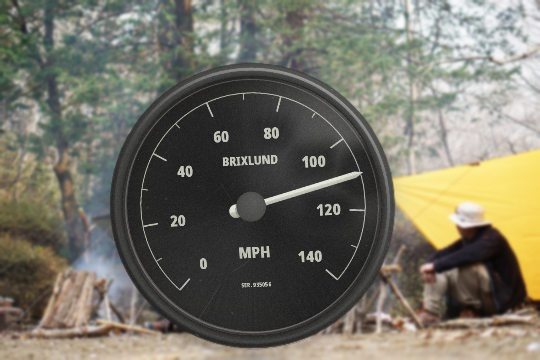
110 mph
